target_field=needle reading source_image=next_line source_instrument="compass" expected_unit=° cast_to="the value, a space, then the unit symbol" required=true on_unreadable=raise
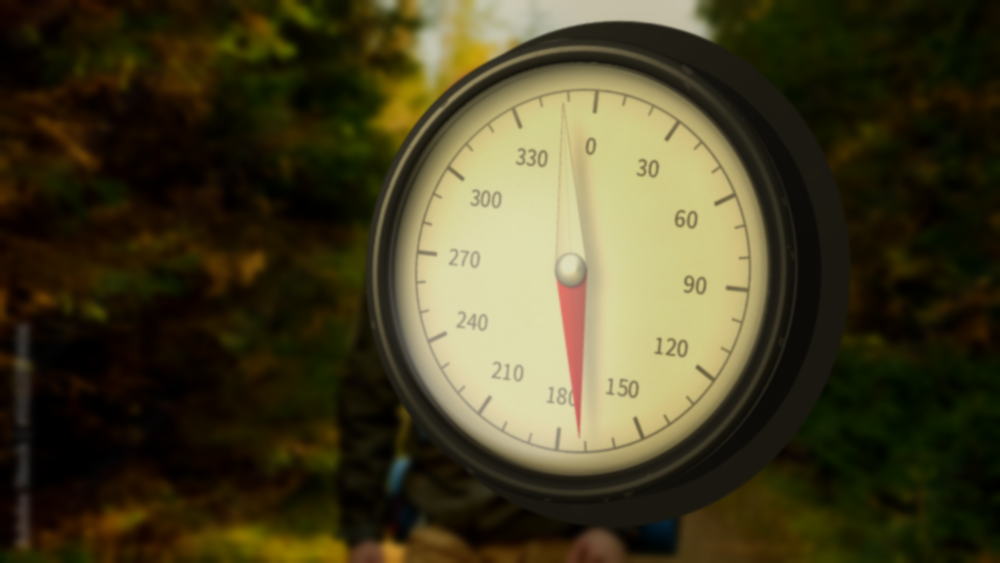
170 °
